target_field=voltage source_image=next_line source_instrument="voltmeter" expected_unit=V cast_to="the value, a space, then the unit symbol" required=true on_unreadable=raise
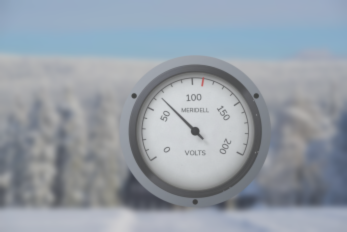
65 V
